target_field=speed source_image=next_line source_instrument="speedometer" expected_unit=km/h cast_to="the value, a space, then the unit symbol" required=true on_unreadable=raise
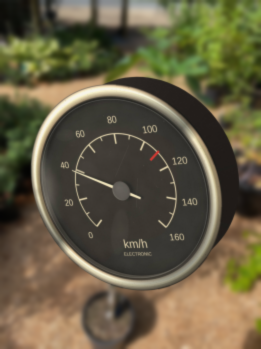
40 km/h
